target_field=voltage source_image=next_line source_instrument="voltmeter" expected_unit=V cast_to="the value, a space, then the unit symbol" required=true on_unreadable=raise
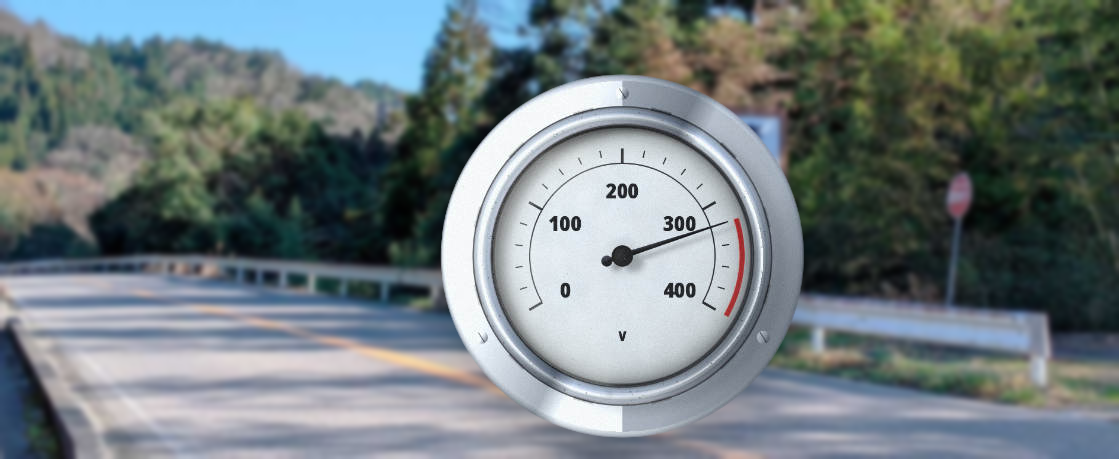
320 V
